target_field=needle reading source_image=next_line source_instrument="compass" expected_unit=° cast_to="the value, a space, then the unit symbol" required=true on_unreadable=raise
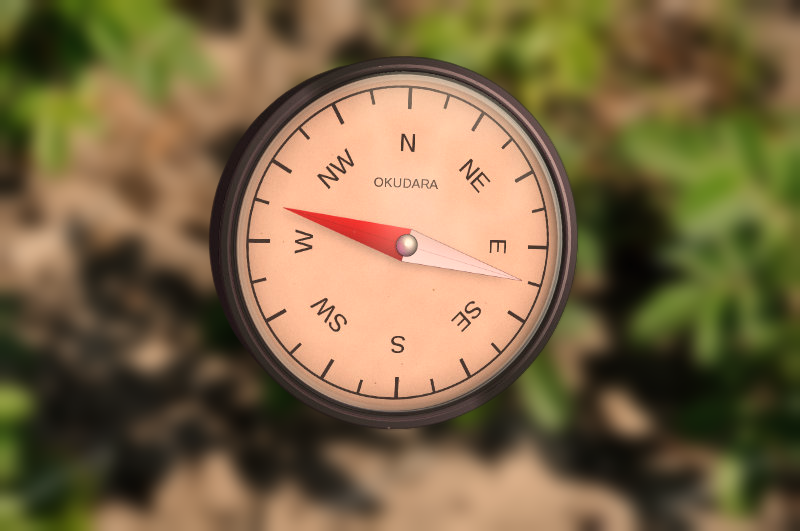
285 °
